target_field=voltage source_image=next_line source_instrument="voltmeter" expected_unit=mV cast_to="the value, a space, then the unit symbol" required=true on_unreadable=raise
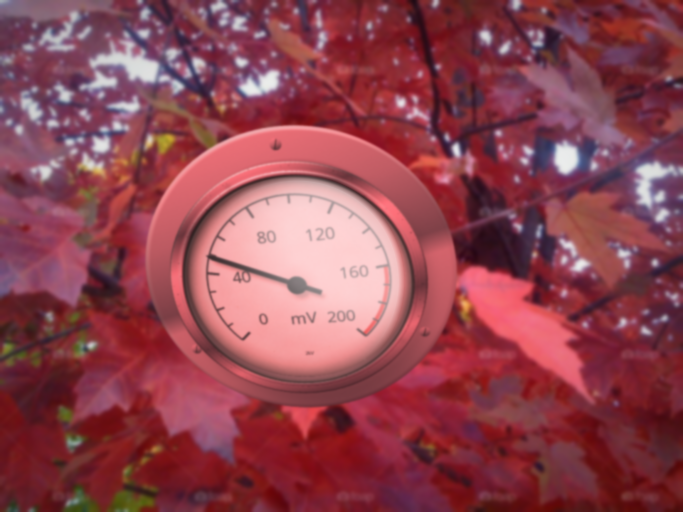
50 mV
